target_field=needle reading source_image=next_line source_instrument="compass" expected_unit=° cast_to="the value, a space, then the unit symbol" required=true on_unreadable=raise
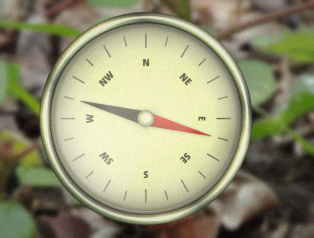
105 °
